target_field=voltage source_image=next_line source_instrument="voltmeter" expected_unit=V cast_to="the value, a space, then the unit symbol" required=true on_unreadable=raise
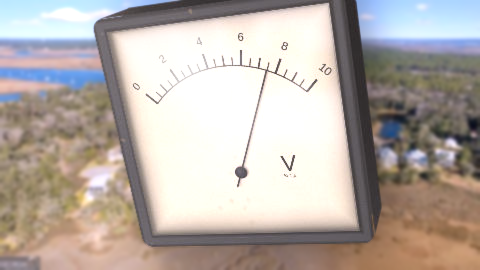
7.5 V
